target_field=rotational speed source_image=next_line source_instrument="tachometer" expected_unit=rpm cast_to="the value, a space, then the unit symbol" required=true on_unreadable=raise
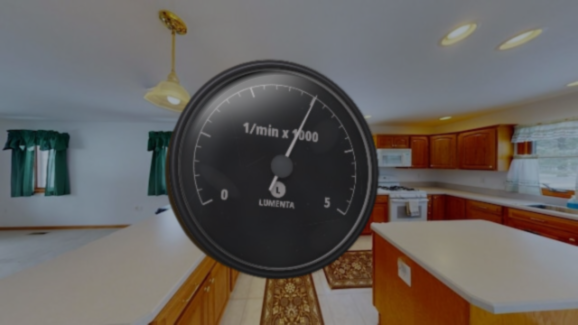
3000 rpm
